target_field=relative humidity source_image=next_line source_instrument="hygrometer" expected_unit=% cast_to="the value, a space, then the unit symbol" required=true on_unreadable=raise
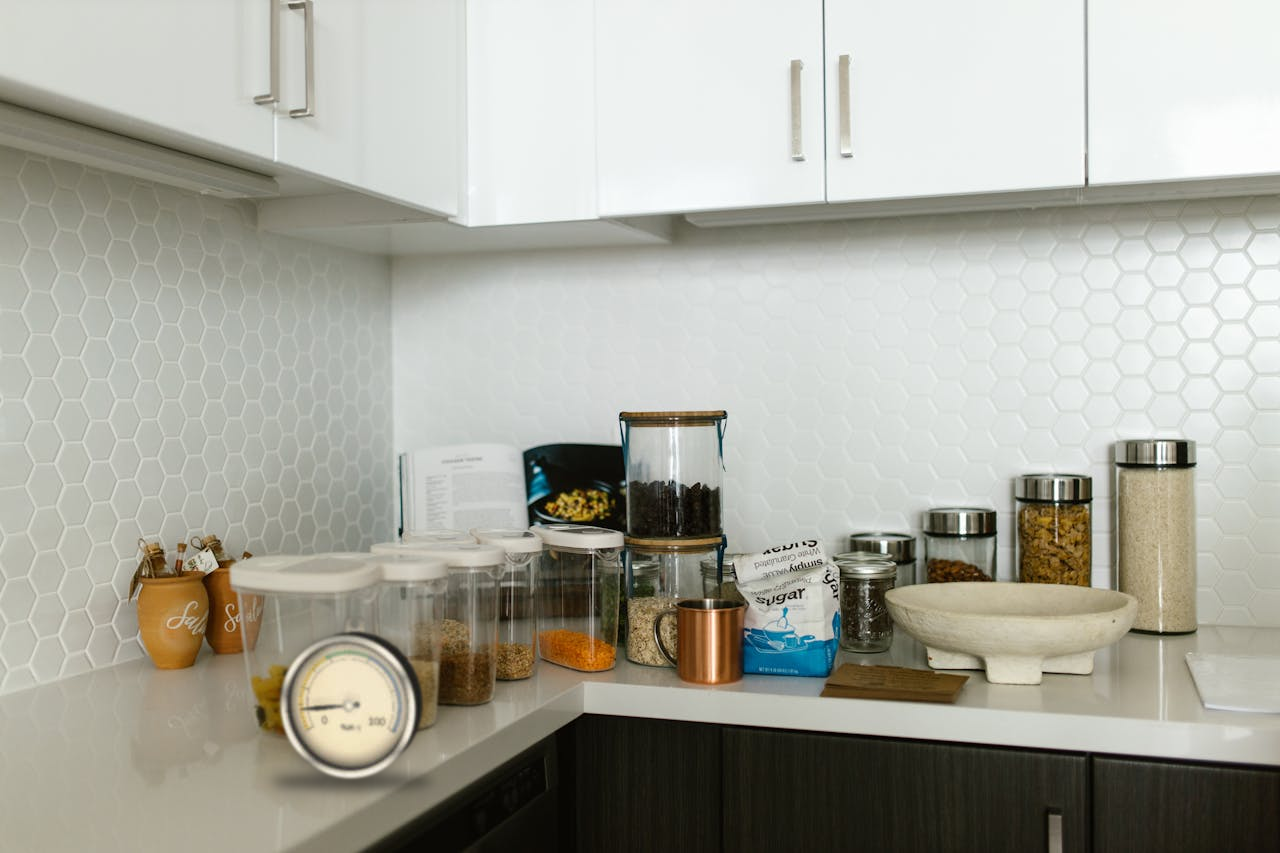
10 %
